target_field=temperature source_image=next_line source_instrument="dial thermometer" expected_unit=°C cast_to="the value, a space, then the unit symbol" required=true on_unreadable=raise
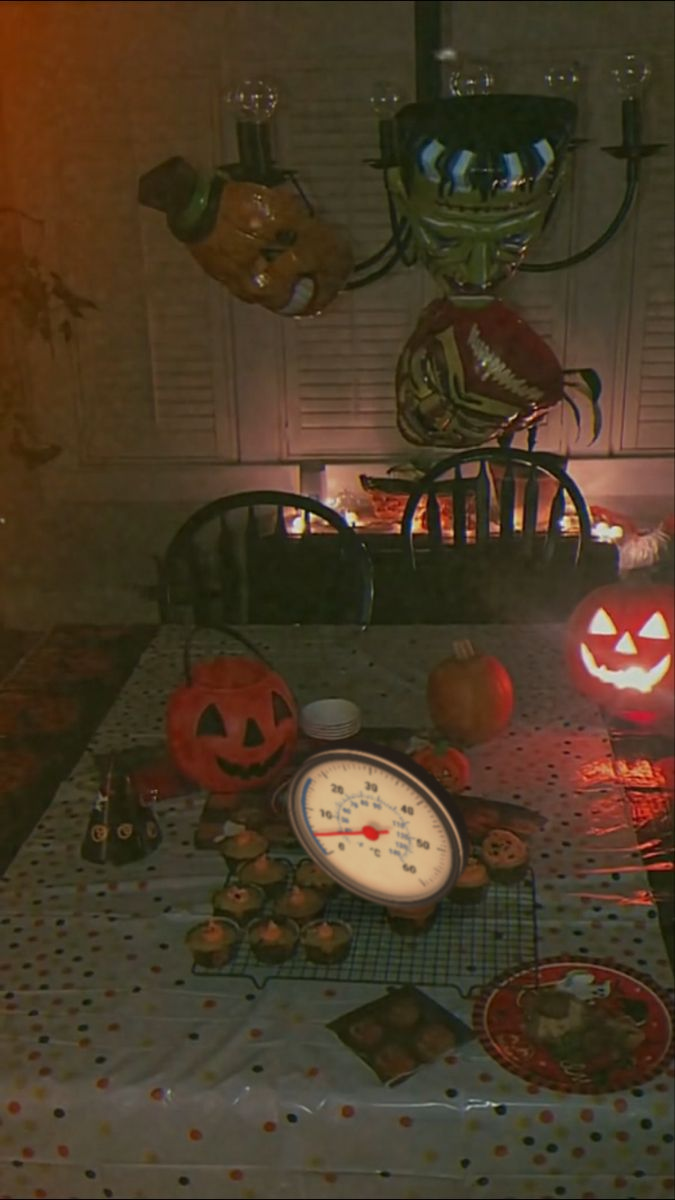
5 °C
